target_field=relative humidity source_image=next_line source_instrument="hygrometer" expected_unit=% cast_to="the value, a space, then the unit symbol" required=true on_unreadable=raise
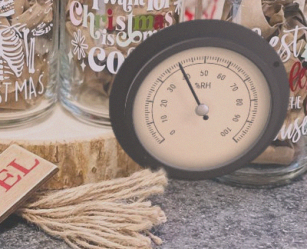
40 %
